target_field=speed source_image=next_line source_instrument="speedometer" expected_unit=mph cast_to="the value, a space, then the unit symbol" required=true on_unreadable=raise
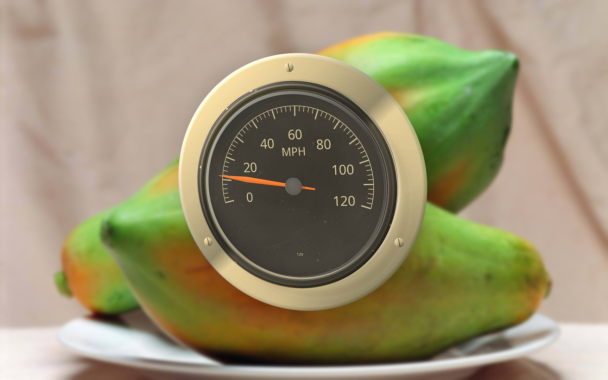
12 mph
